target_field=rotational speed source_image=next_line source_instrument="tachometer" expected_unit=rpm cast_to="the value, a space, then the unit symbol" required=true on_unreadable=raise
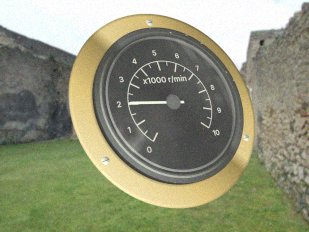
2000 rpm
